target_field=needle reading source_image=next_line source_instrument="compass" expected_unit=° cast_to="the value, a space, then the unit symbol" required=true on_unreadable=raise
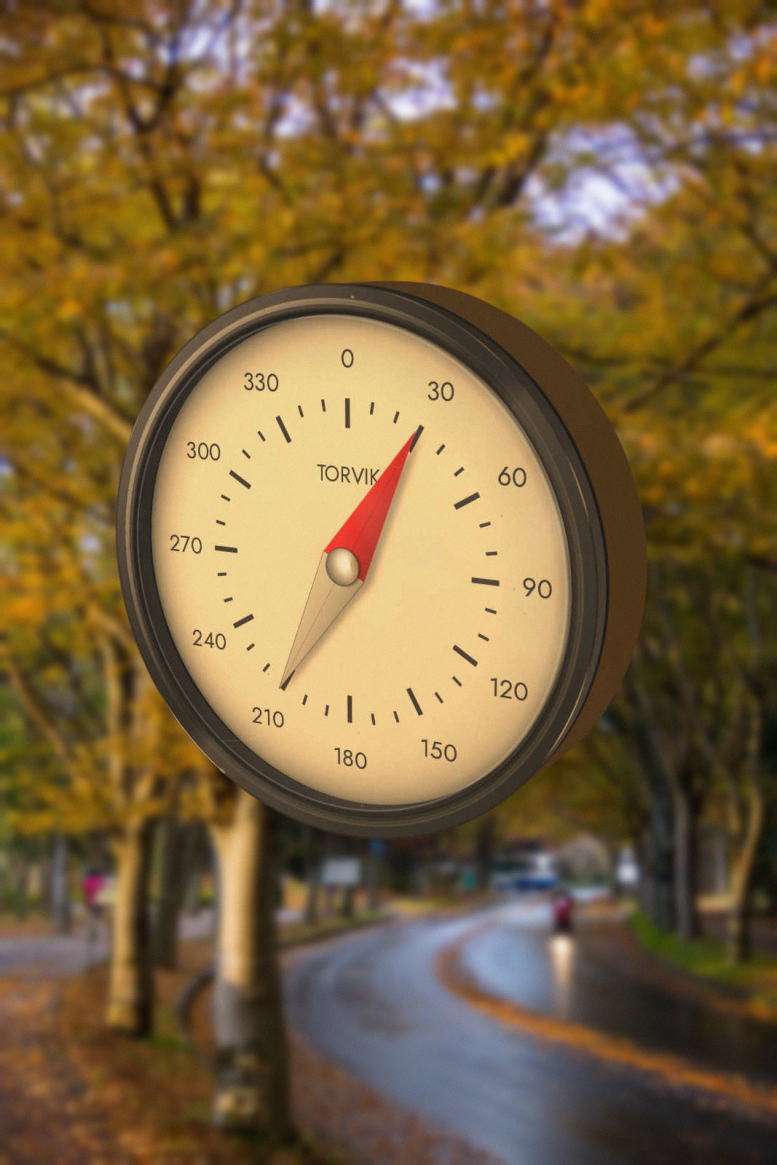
30 °
